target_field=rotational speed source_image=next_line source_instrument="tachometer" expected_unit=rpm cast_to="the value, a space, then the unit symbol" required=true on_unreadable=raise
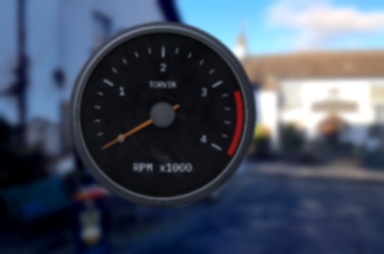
0 rpm
